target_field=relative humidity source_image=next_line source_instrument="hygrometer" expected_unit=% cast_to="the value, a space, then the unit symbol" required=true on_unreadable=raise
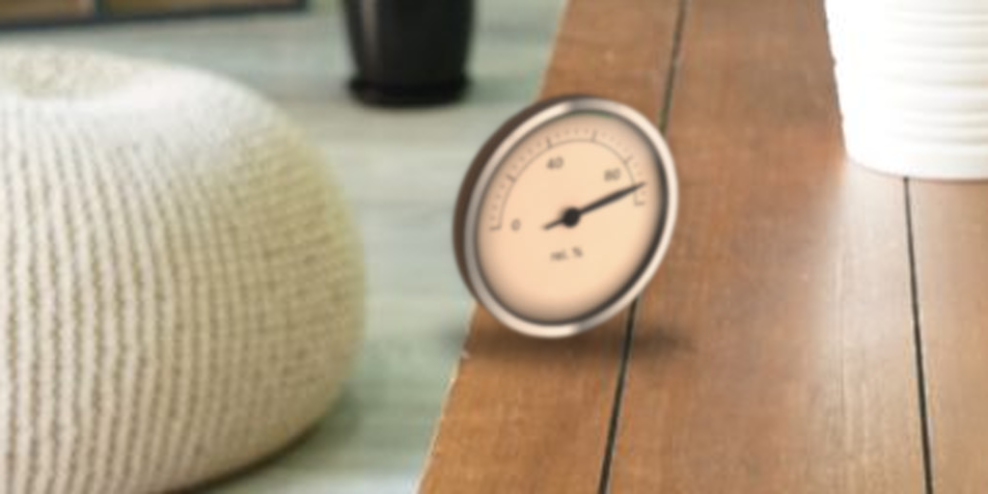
92 %
